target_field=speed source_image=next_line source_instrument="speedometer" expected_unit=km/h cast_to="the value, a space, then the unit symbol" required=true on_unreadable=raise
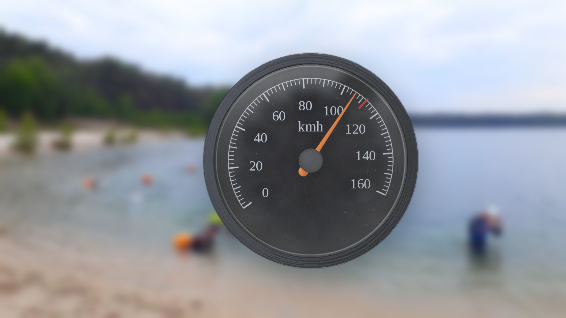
106 km/h
